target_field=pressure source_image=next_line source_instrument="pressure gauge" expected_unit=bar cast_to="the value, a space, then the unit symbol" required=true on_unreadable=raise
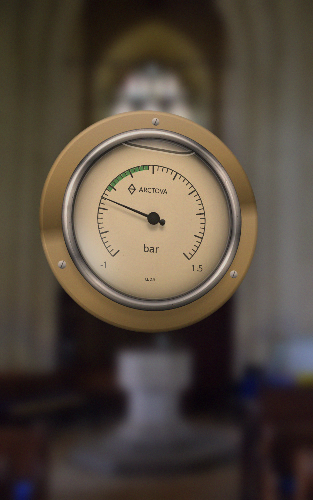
-0.4 bar
